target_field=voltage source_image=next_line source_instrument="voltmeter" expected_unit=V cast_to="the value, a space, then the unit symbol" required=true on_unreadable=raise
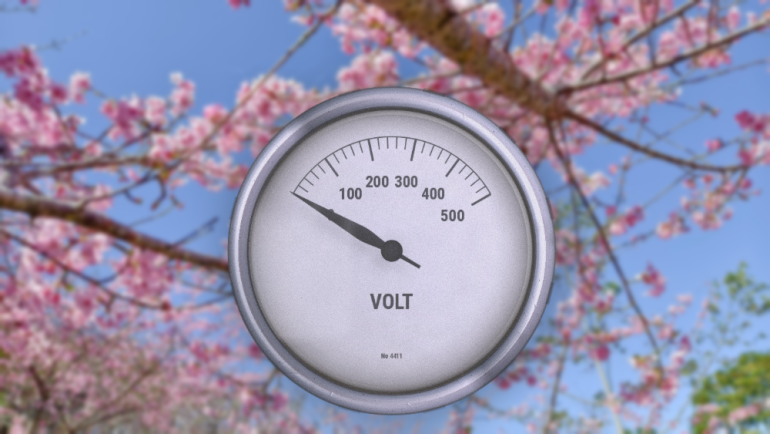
0 V
